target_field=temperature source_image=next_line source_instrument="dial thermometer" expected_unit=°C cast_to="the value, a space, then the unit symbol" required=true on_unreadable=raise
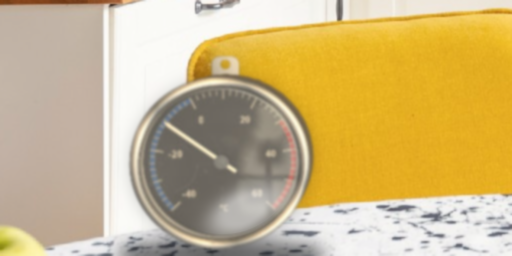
-10 °C
